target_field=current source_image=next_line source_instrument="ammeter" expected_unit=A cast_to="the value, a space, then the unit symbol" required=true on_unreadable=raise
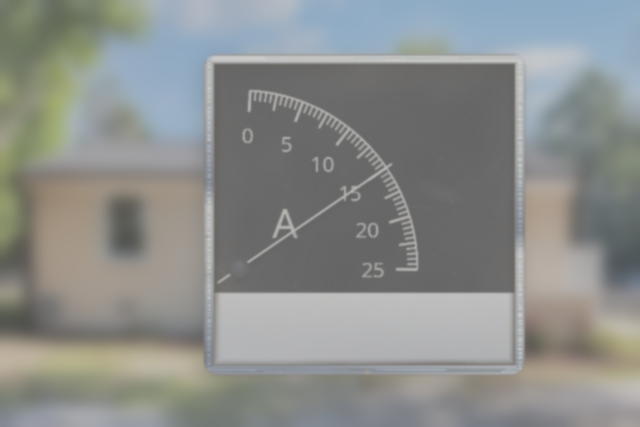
15 A
